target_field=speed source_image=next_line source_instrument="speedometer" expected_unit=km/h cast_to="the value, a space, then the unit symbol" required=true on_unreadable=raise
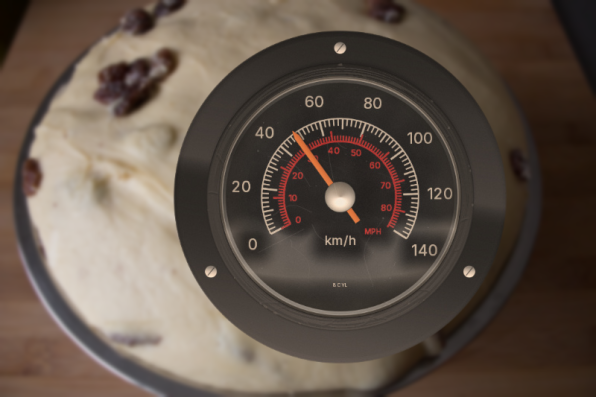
48 km/h
